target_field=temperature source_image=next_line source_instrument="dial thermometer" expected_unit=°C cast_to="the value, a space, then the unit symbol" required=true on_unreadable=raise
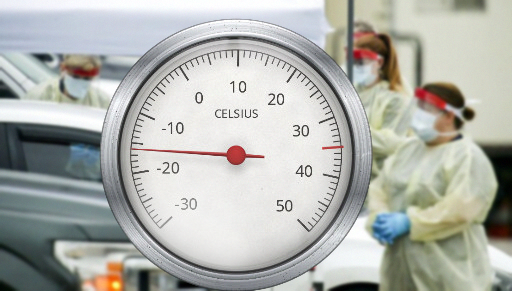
-16 °C
